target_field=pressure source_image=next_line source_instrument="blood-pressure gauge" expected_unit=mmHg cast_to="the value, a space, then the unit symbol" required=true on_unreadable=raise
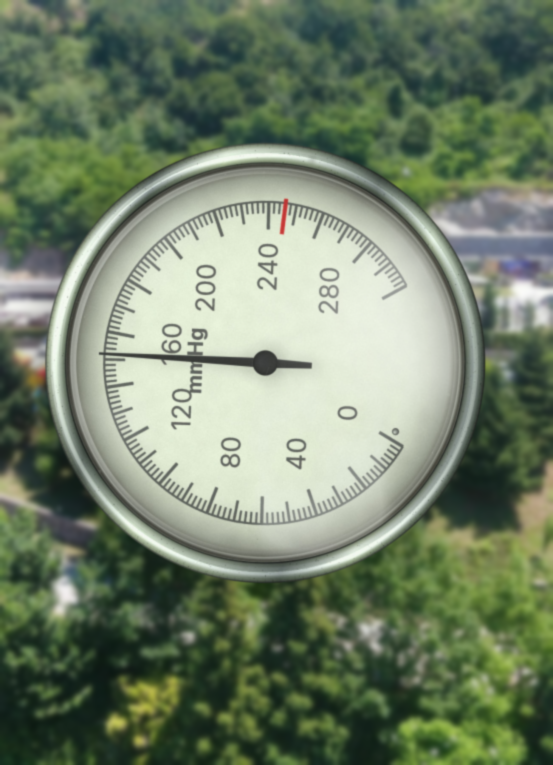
152 mmHg
